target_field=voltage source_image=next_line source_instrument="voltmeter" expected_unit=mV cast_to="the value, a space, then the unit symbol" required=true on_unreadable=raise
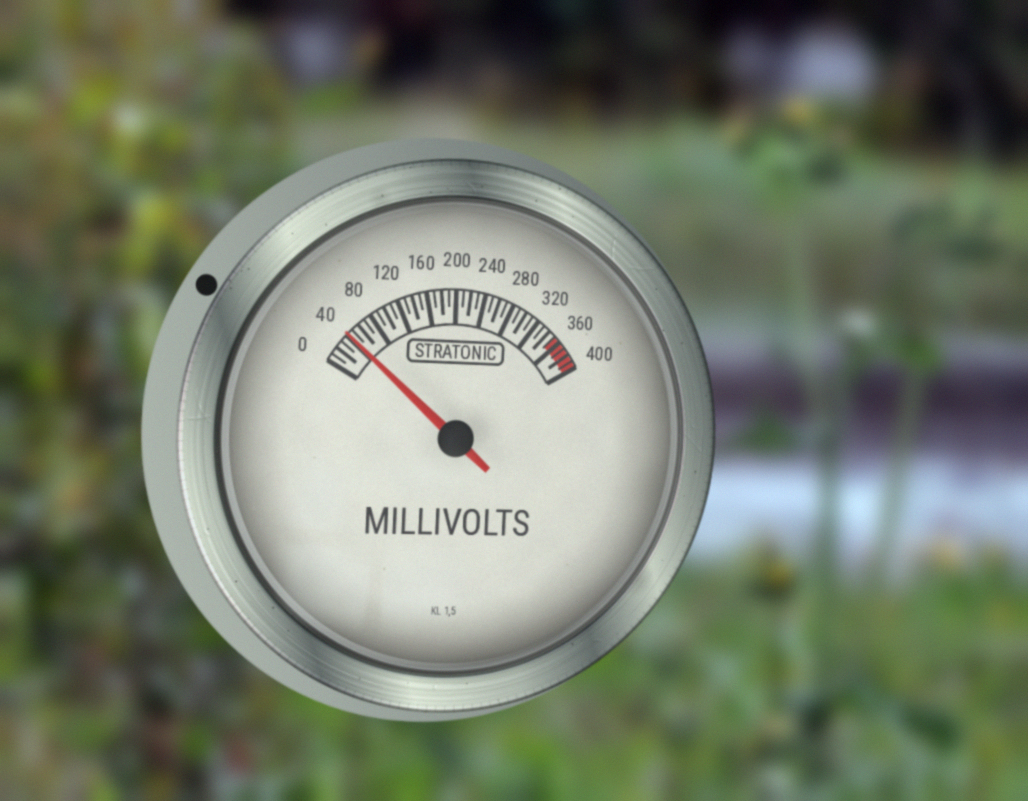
40 mV
